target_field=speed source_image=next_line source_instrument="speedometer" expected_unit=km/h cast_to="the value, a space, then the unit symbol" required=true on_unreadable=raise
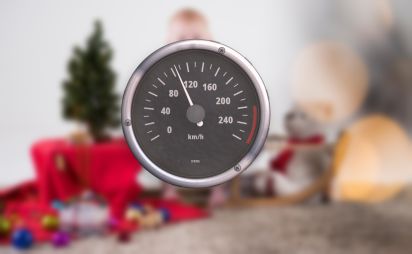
105 km/h
